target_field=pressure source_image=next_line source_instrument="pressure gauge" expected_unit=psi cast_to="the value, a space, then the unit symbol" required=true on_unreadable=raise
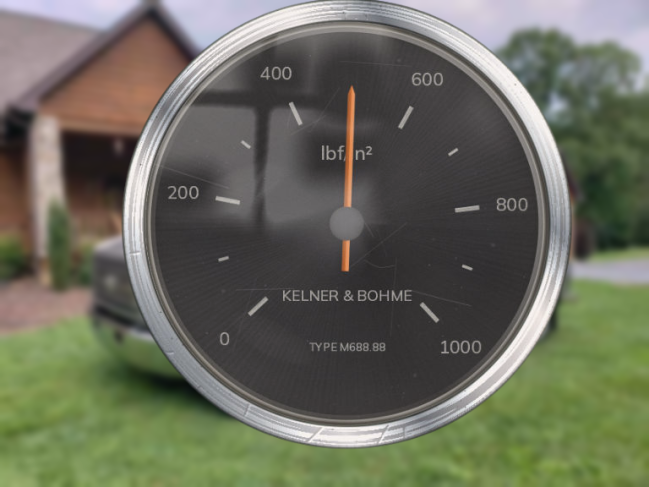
500 psi
